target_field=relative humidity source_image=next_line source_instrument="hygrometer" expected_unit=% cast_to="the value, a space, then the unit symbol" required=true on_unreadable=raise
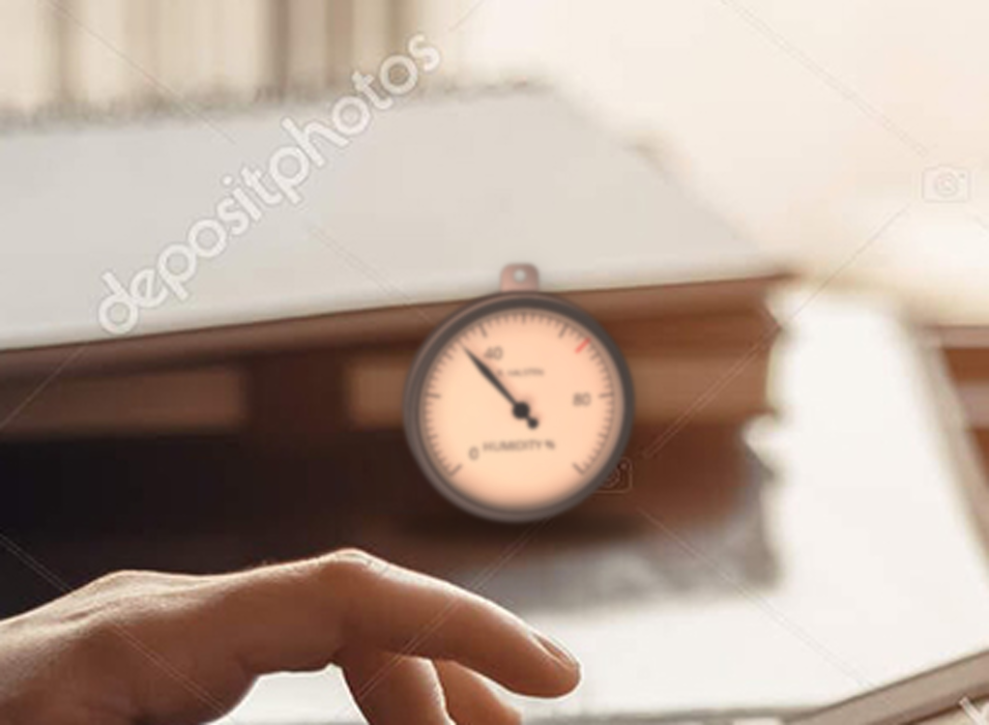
34 %
